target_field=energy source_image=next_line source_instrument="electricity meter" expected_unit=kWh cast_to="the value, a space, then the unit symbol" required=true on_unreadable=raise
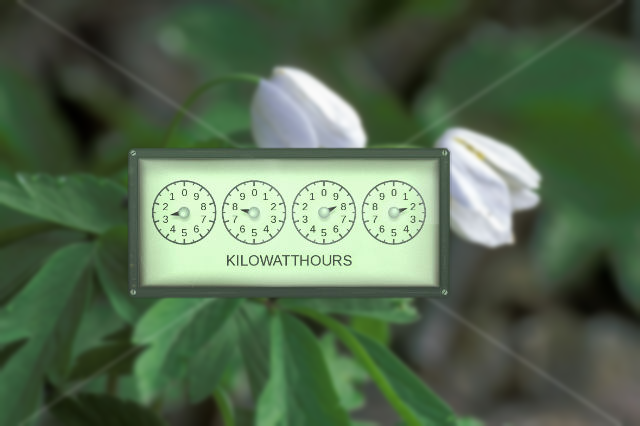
2782 kWh
